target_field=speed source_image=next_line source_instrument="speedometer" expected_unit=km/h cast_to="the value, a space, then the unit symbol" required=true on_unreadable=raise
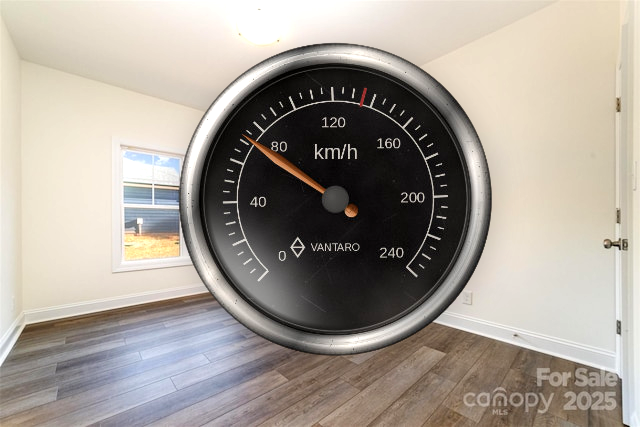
72.5 km/h
